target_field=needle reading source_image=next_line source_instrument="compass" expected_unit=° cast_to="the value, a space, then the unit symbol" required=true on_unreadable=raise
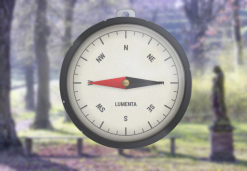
270 °
